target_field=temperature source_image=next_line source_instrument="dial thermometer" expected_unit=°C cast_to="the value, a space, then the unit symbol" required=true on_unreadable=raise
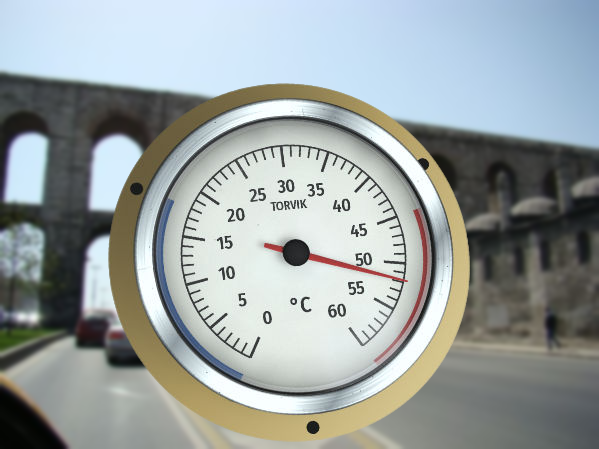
52 °C
